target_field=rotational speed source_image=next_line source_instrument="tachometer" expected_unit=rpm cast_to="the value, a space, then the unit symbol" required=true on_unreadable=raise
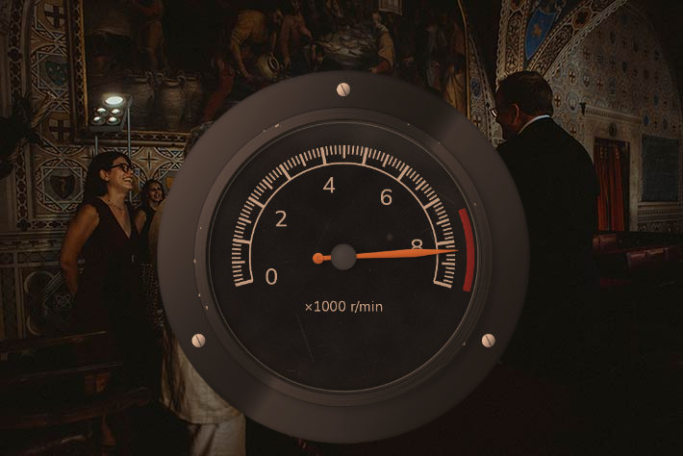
8200 rpm
